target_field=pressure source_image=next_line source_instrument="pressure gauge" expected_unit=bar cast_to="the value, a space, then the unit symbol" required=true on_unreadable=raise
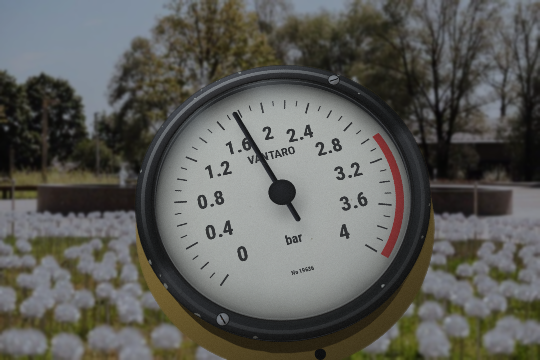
1.75 bar
